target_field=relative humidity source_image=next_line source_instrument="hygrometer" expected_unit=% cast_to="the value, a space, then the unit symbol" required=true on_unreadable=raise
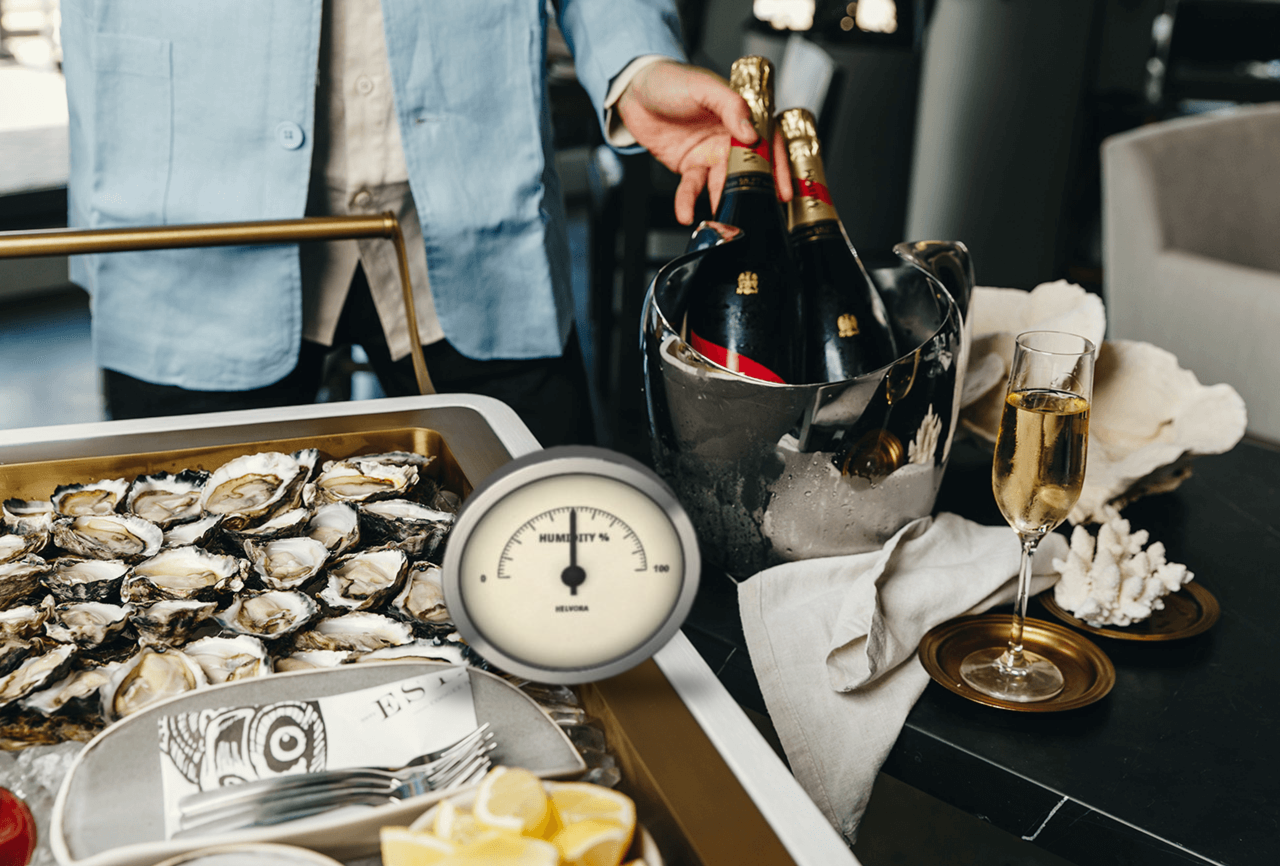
50 %
